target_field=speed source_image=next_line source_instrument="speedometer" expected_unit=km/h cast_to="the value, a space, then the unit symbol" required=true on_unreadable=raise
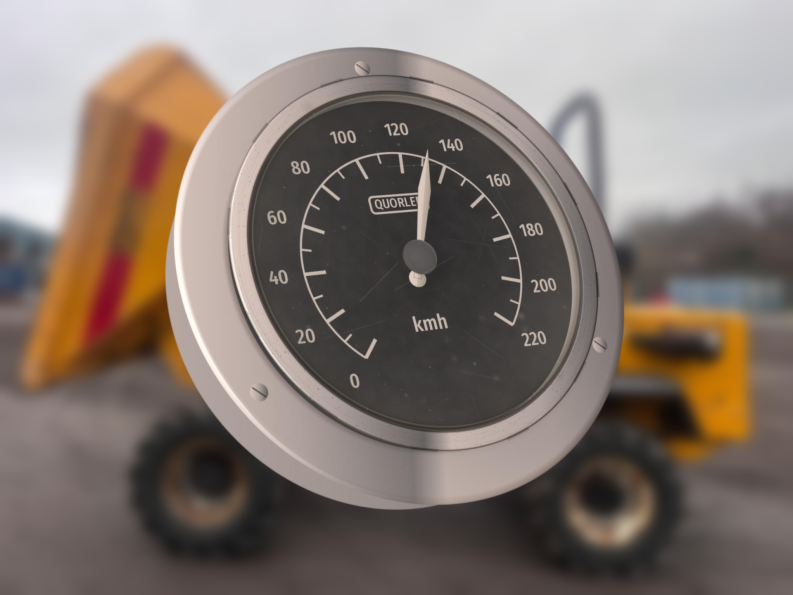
130 km/h
